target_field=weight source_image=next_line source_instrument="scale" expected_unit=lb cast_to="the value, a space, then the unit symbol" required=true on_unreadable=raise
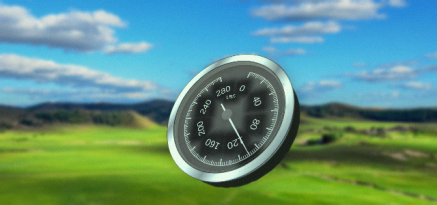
110 lb
